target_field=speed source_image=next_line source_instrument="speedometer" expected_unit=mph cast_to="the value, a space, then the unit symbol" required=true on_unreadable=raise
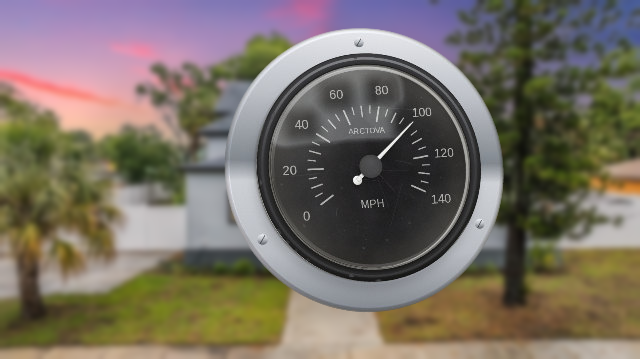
100 mph
